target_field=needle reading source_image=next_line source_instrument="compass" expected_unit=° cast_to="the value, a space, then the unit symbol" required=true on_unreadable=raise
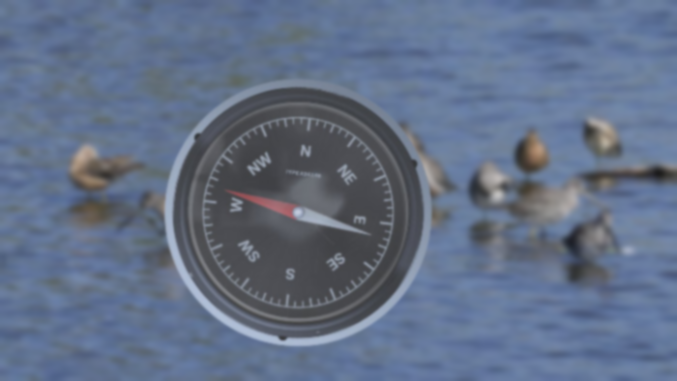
280 °
